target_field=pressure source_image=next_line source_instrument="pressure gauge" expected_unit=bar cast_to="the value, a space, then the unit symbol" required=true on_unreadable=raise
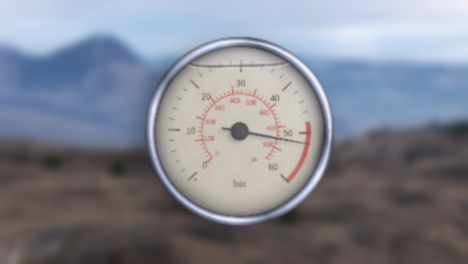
52 bar
